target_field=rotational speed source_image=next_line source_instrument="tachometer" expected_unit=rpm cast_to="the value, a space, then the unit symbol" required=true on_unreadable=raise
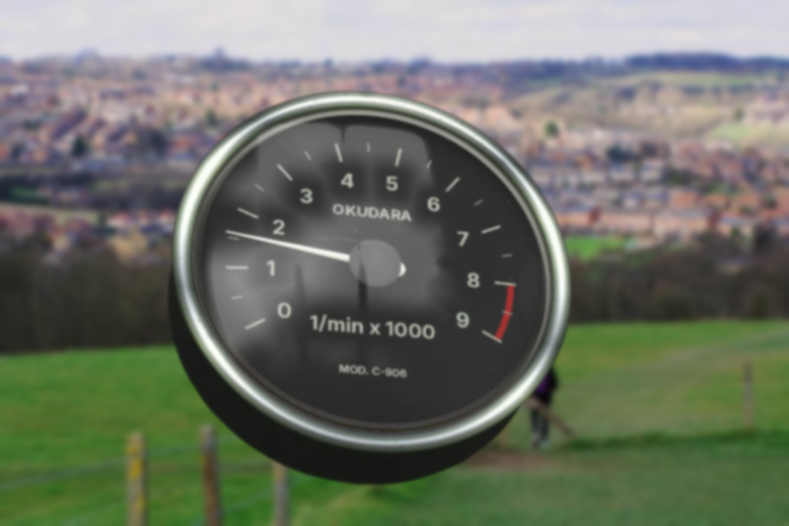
1500 rpm
